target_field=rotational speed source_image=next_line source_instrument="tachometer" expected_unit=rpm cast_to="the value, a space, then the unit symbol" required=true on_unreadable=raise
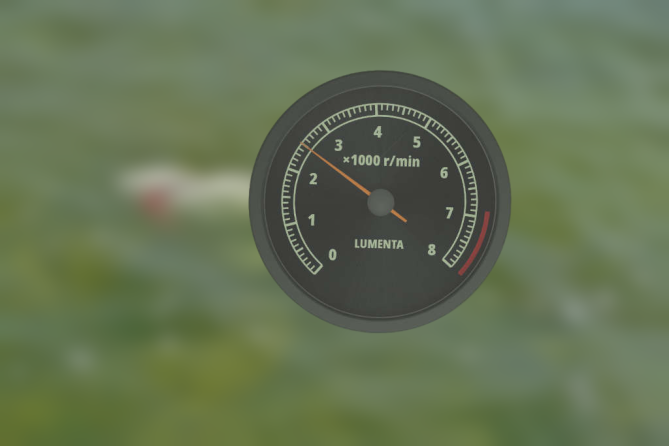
2500 rpm
